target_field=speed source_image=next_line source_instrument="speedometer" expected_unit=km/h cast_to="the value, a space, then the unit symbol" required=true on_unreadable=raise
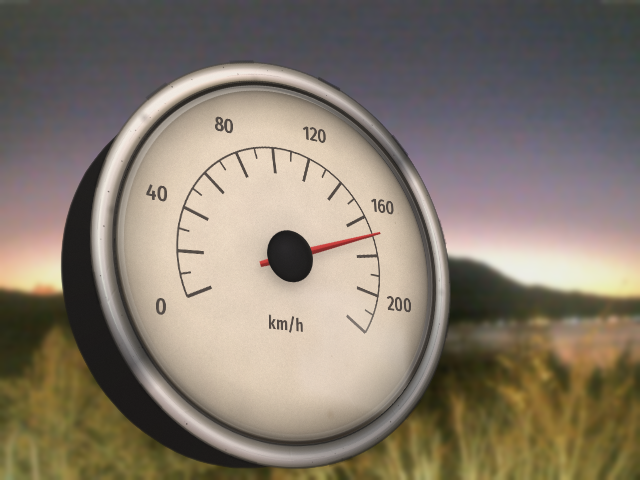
170 km/h
